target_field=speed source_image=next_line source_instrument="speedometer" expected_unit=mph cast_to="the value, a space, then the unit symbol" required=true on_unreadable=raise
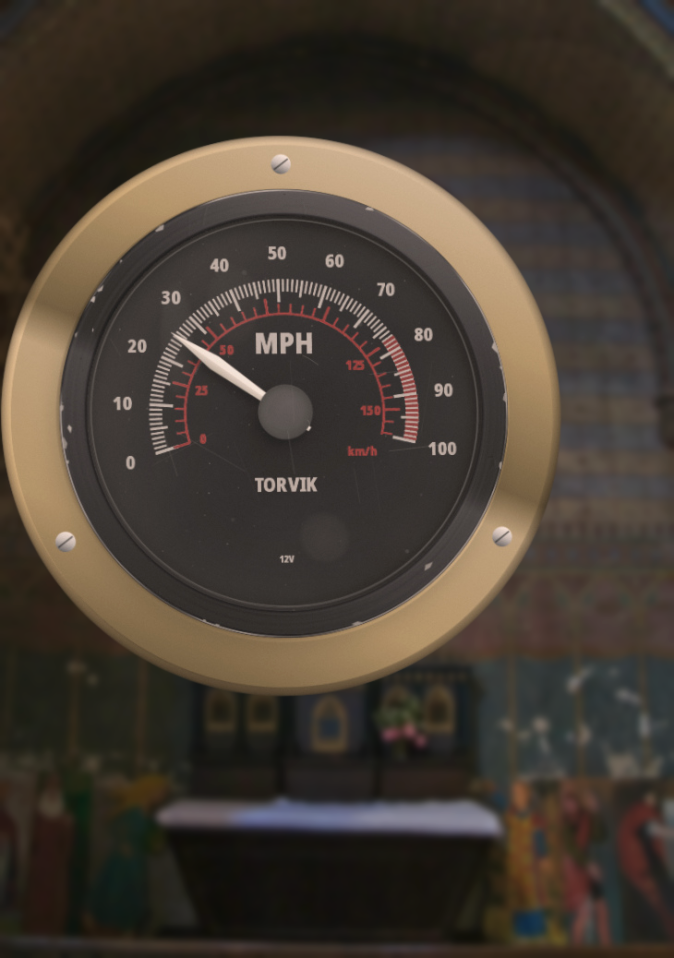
25 mph
